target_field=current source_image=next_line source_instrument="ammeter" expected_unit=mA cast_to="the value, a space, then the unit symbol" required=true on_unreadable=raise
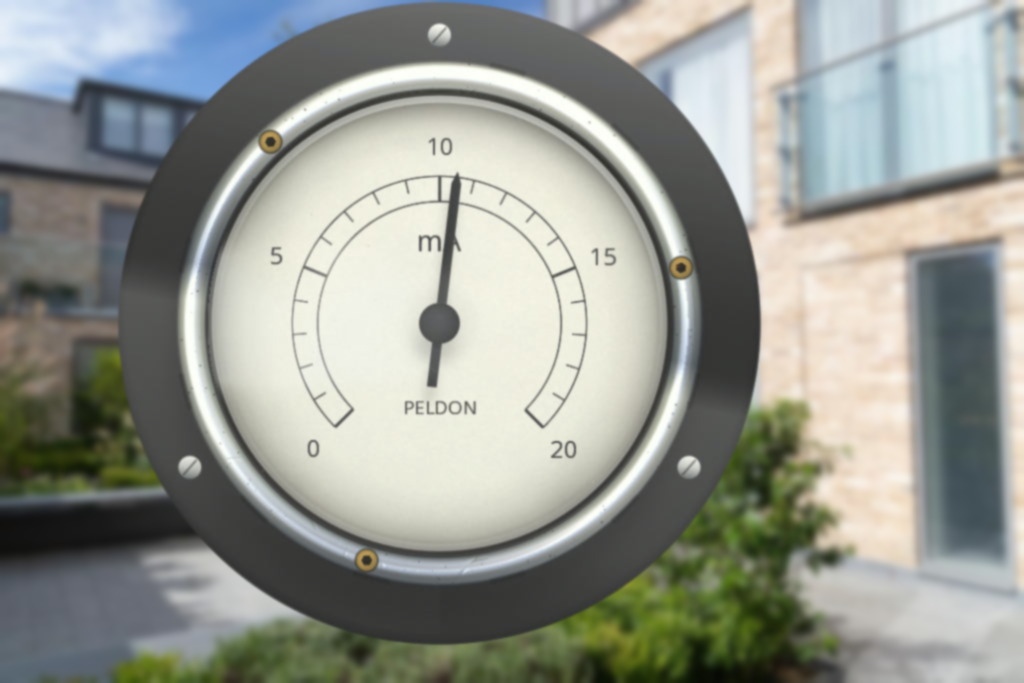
10.5 mA
